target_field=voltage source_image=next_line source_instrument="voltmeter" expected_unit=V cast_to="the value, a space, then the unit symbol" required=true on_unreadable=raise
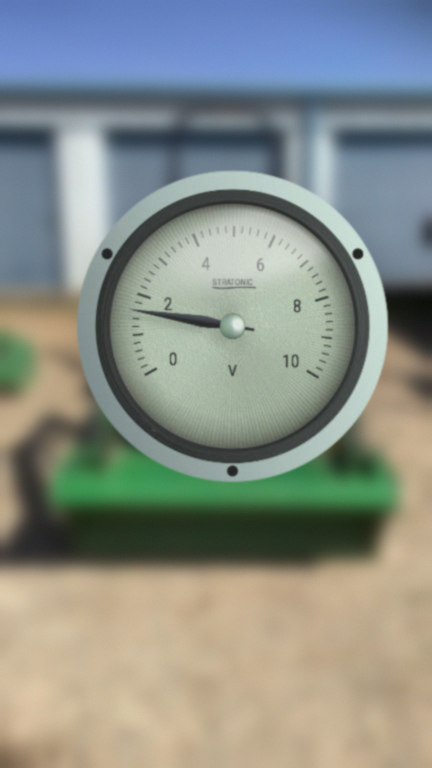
1.6 V
